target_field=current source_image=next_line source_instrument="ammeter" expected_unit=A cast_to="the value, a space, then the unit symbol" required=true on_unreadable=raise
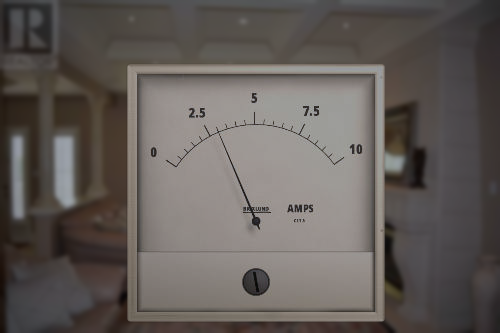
3 A
